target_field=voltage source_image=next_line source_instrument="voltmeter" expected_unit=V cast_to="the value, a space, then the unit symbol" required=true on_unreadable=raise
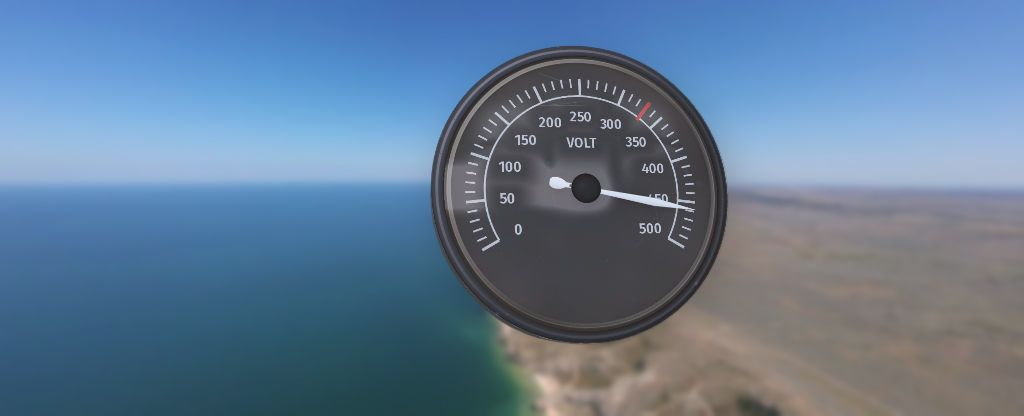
460 V
